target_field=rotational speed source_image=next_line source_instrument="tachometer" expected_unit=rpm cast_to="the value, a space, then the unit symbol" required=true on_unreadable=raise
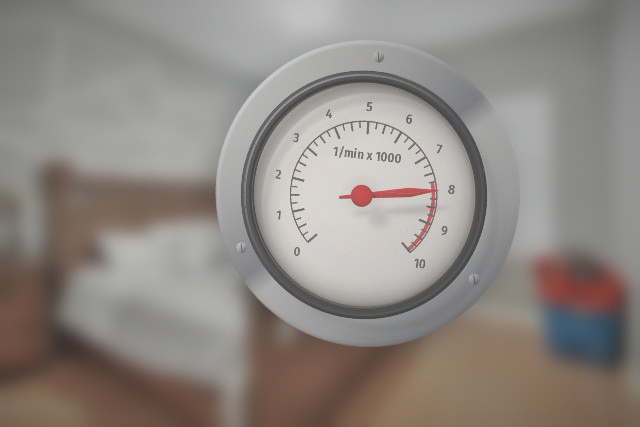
8000 rpm
